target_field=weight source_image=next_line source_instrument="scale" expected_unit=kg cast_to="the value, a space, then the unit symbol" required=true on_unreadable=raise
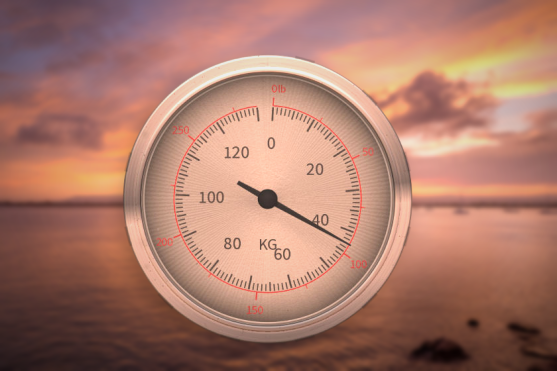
43 kg
